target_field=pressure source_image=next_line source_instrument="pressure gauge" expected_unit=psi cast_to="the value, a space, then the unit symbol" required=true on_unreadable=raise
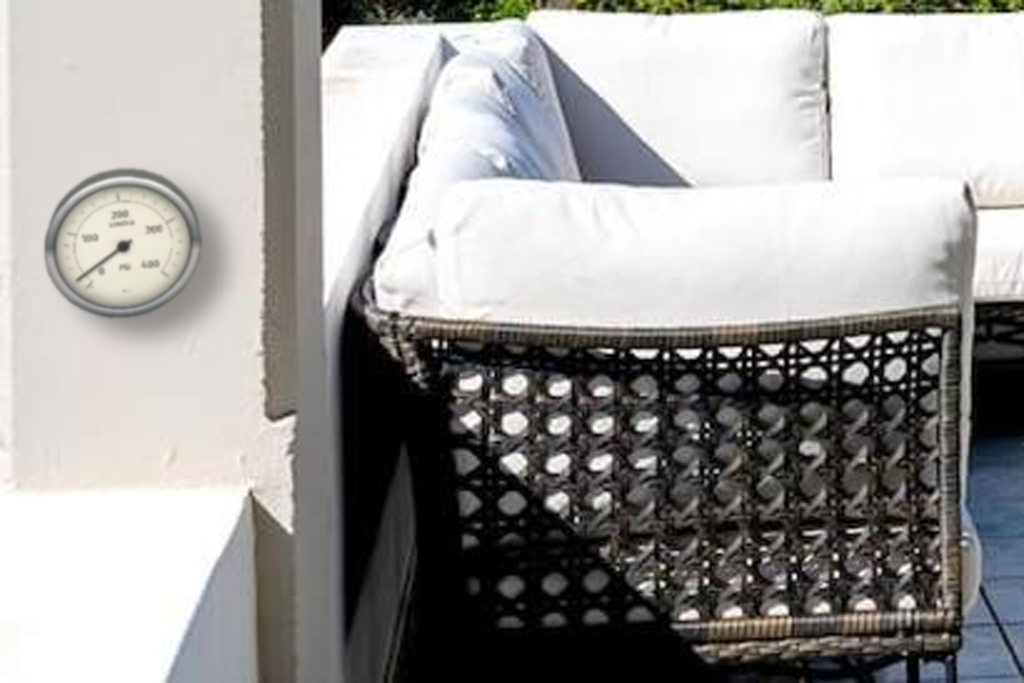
20 psi
